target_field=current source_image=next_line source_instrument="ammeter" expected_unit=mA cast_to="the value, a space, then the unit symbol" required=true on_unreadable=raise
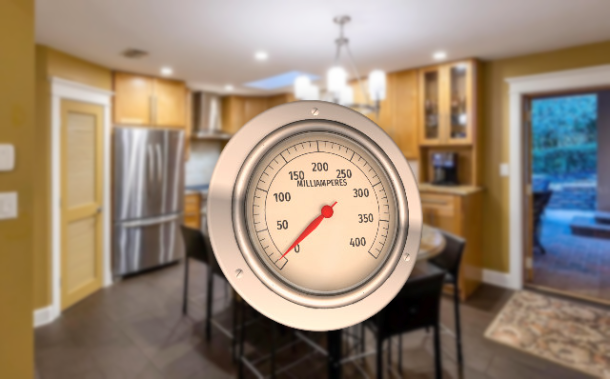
10 mA
